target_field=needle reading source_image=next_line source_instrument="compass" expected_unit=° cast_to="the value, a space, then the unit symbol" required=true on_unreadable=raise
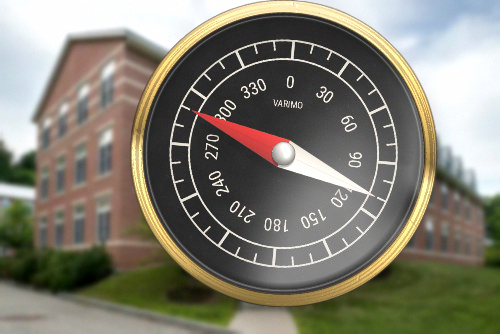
290 °
